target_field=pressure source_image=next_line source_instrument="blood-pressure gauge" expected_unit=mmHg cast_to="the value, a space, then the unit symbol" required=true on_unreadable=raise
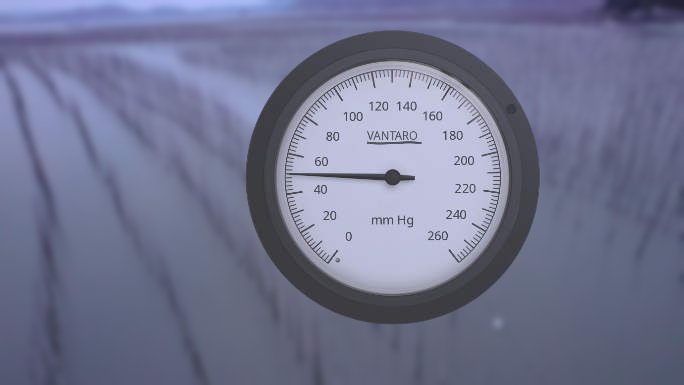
50 mmHg
